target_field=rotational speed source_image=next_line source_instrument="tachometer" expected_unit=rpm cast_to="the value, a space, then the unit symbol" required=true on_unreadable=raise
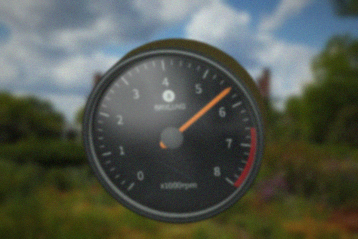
5600 rpm
